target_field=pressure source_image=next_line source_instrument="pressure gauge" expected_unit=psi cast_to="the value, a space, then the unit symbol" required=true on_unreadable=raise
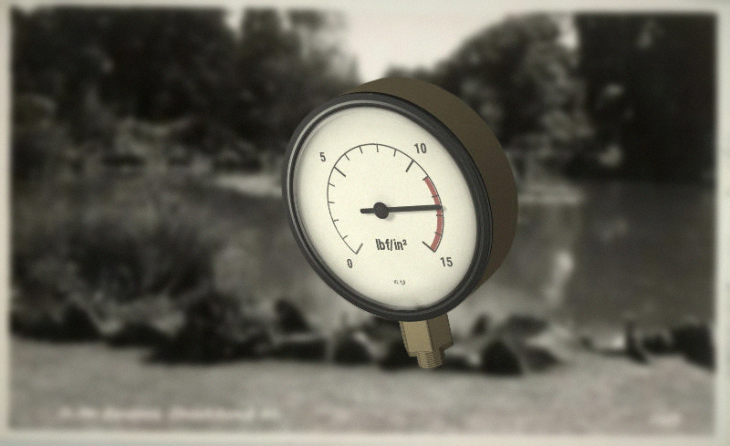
12.5 psi
